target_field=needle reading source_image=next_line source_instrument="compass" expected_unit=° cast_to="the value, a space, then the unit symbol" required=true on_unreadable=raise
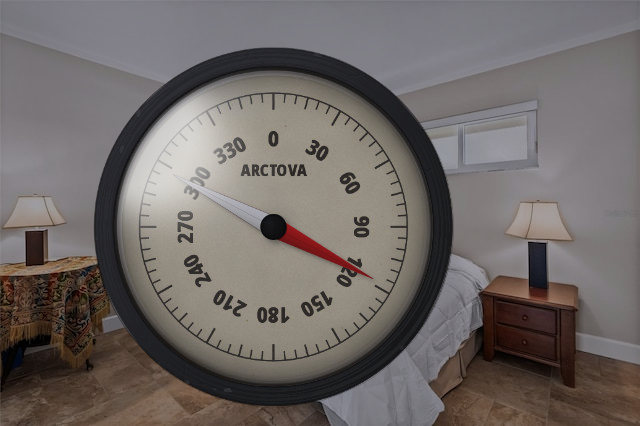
117.5 °
